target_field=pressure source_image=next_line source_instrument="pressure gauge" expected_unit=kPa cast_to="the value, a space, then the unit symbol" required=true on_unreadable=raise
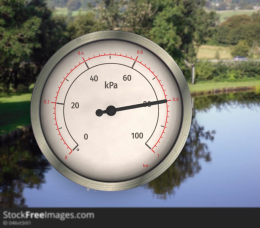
80 kPa
